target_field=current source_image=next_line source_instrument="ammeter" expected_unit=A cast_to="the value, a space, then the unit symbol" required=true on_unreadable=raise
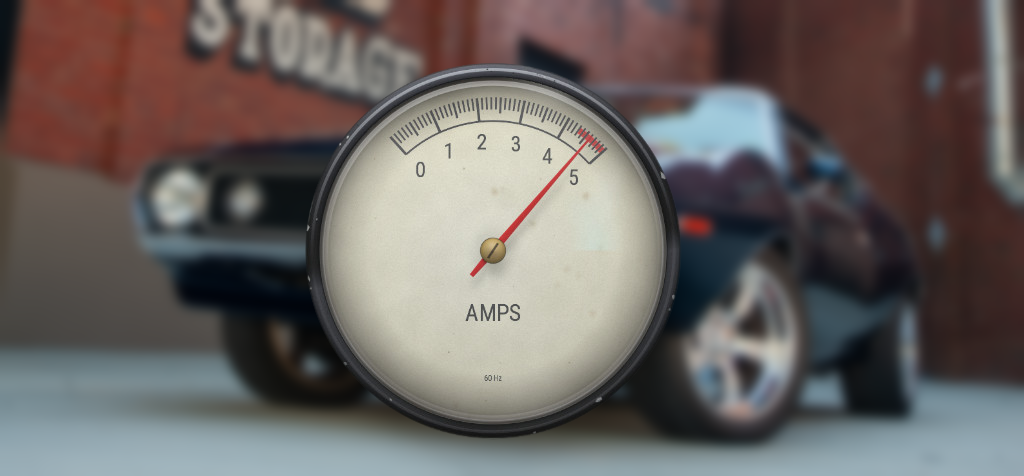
4.6 A
